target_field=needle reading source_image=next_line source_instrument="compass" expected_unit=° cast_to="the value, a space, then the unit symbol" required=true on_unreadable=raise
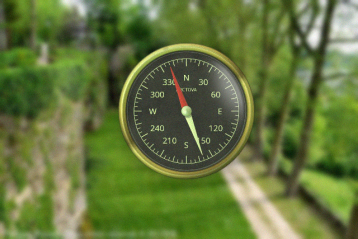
340 °
